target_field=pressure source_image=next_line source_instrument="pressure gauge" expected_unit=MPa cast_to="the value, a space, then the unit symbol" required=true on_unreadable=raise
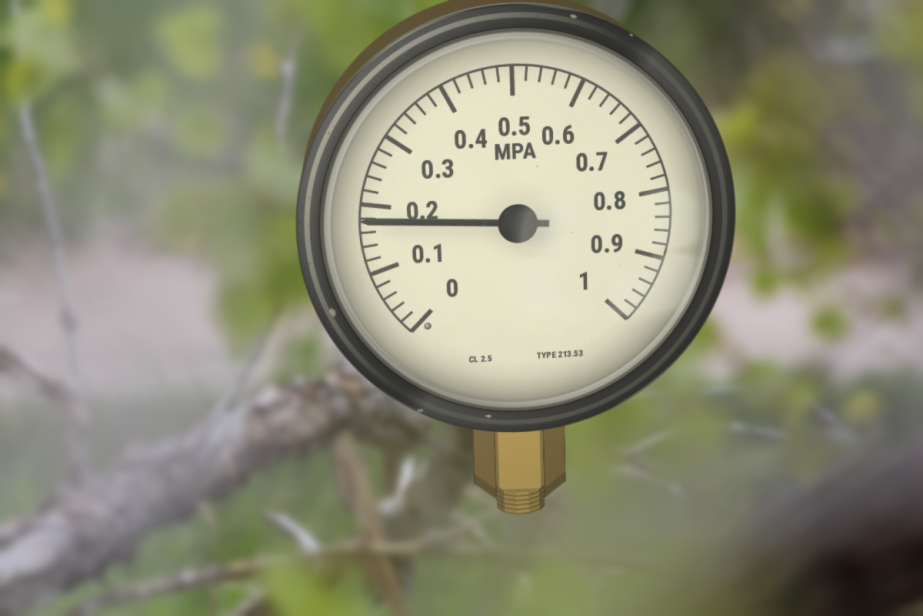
0.18 MPa
